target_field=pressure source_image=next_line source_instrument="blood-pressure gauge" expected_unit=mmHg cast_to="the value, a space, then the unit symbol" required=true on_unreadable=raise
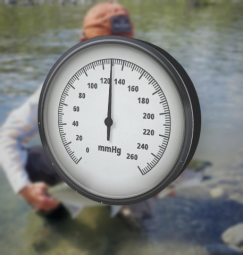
130 mmHg
